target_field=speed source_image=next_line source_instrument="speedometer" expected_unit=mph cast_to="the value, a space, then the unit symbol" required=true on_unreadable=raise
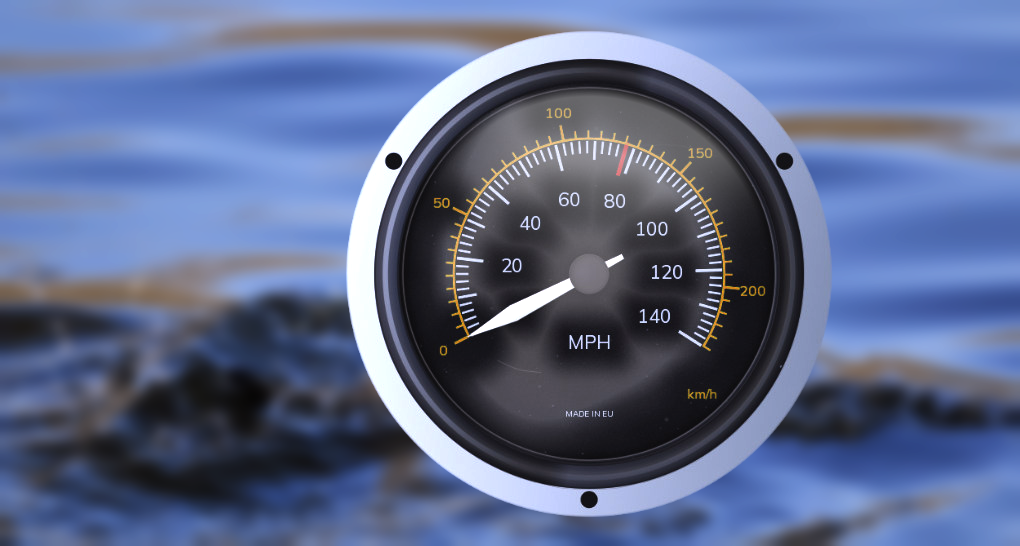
0 mph
